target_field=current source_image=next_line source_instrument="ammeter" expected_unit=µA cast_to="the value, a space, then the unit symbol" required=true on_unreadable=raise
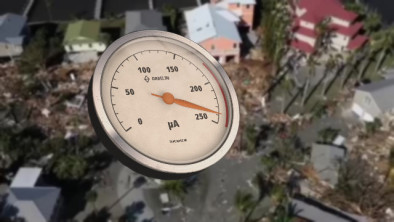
240 µA
